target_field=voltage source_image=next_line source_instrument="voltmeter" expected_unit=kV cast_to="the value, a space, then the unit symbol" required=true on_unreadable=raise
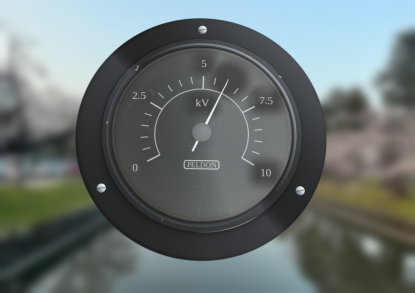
6 kV
